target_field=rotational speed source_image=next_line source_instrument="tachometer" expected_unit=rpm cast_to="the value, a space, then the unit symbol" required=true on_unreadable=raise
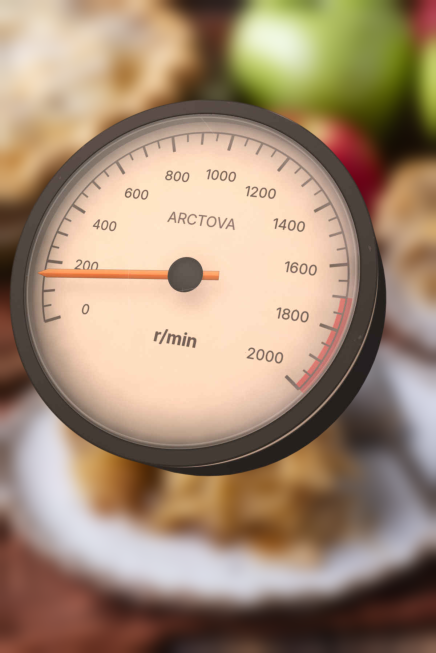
150 rpm
